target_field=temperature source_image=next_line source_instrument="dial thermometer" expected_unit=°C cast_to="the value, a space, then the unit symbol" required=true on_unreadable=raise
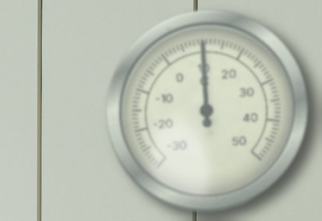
10 °C
